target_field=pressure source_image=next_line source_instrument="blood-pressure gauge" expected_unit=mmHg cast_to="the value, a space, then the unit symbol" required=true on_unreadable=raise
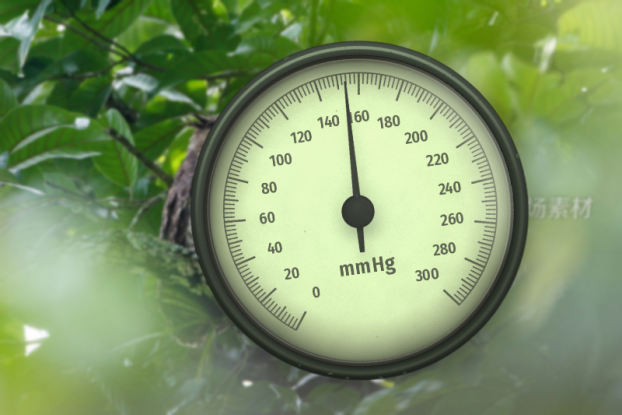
154 mmHg
